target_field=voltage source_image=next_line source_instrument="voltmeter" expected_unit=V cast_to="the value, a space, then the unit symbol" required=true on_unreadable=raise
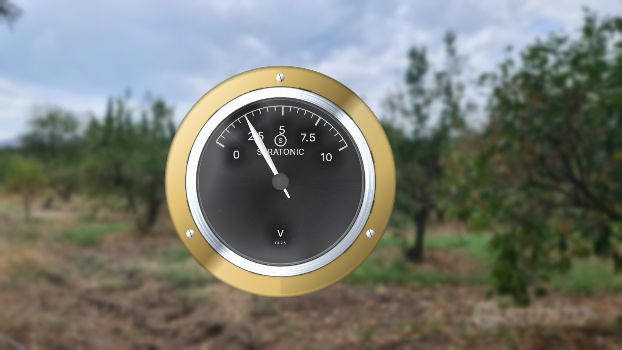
2.5 V
